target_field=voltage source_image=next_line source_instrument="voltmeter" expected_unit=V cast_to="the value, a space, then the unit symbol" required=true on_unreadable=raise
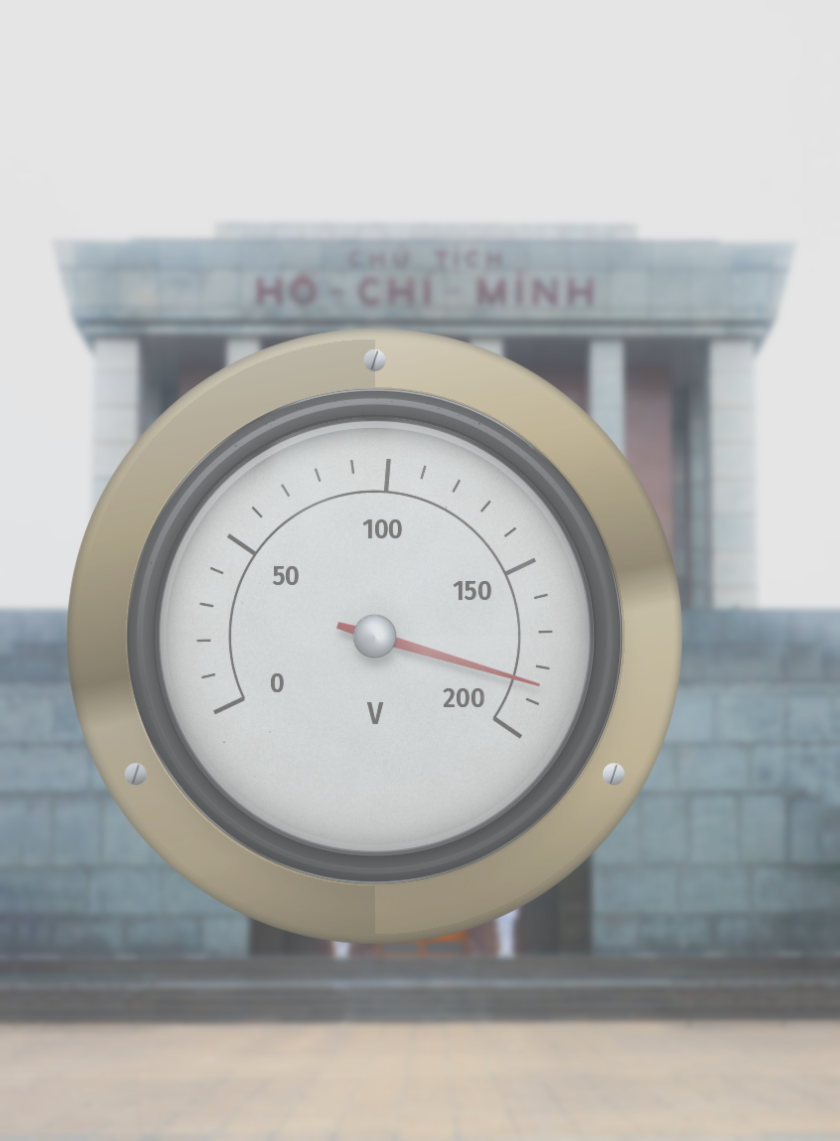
185 V
